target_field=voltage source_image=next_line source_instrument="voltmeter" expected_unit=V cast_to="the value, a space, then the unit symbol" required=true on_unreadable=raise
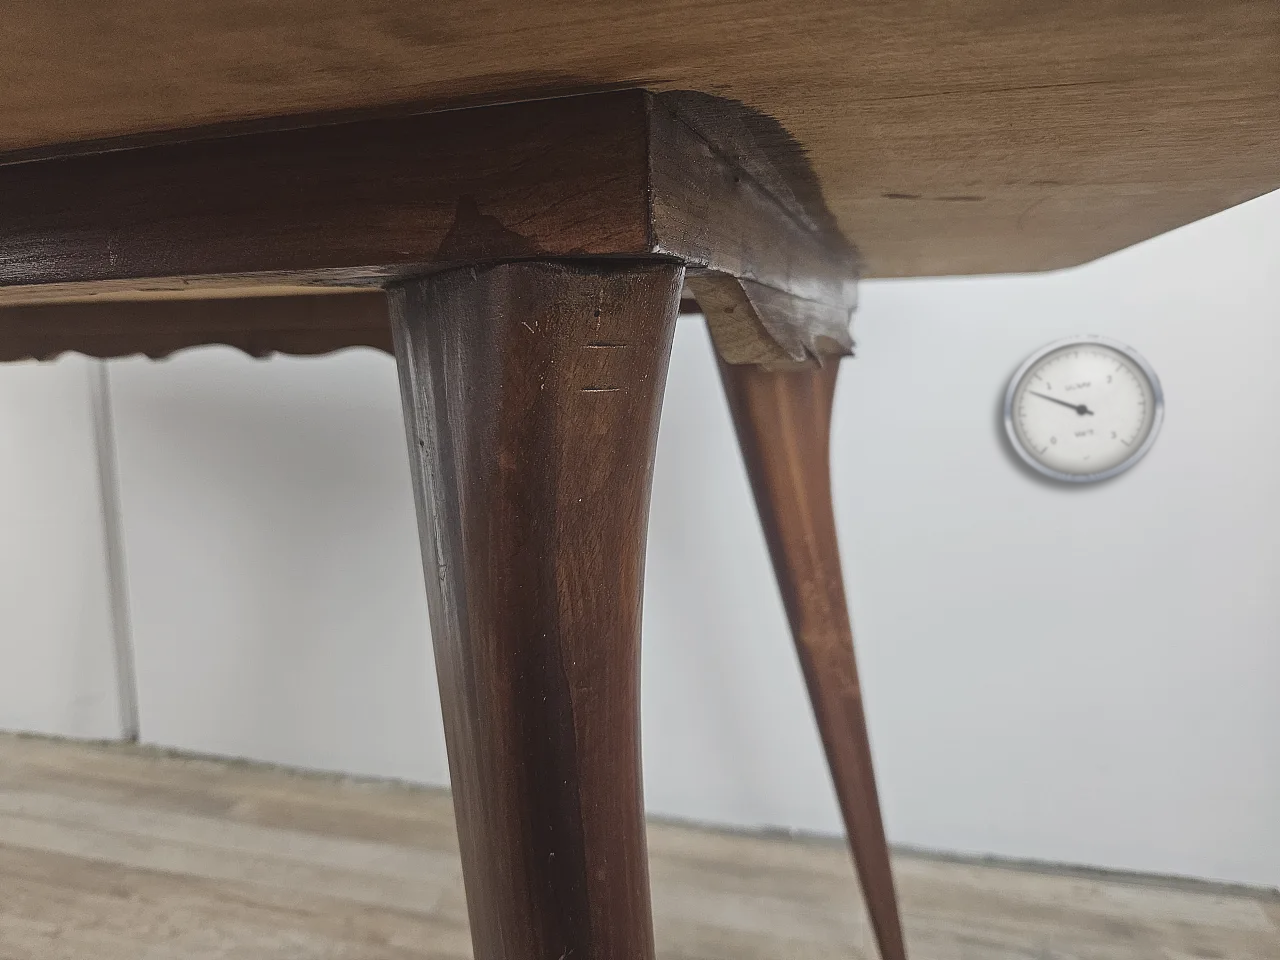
0.8 V
